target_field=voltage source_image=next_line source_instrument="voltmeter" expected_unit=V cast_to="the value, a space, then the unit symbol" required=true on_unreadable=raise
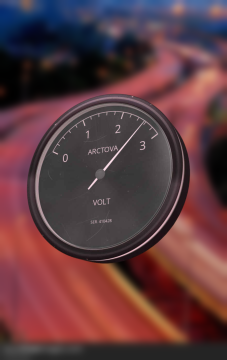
2.6 V
